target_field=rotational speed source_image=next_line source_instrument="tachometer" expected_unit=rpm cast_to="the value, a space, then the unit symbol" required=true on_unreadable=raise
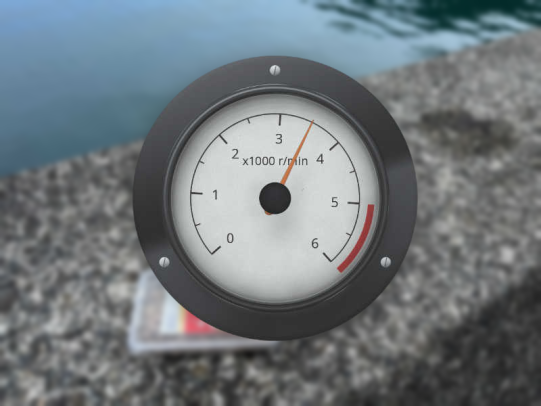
3500 rpm
